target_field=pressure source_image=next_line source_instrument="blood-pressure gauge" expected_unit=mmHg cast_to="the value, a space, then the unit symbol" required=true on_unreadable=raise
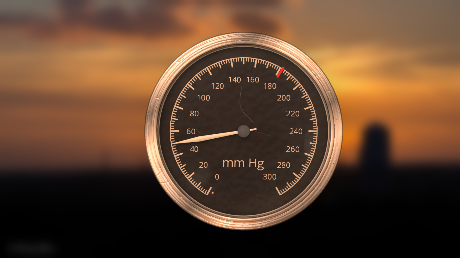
50 mmHg
